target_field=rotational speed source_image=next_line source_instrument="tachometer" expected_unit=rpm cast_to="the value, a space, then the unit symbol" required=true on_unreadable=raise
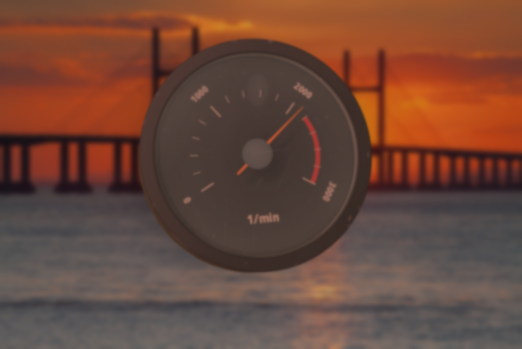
2100 rpm
